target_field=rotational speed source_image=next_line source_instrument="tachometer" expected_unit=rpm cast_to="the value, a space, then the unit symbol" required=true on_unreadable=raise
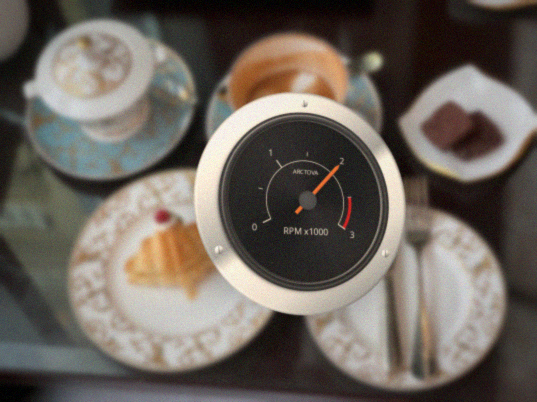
2000 rpm
